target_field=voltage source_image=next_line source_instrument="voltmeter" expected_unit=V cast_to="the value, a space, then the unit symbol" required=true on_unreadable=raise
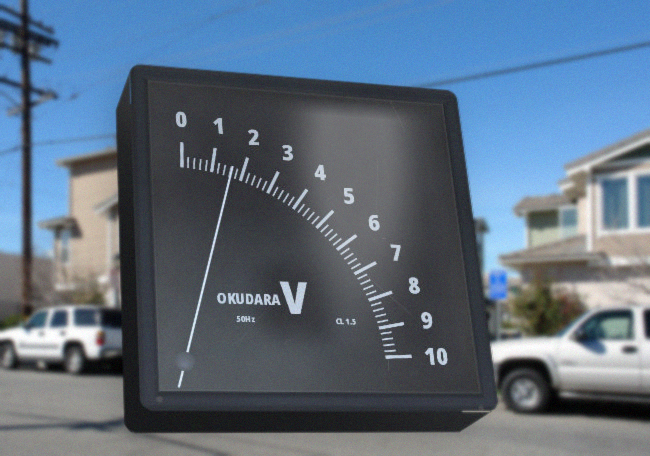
1.6 V
